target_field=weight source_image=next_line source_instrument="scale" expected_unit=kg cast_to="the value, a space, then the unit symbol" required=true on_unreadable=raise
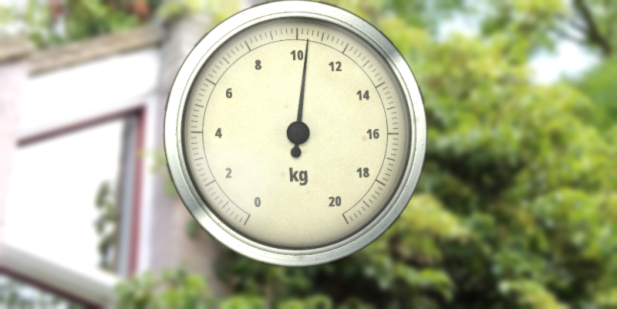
10.4 kg
